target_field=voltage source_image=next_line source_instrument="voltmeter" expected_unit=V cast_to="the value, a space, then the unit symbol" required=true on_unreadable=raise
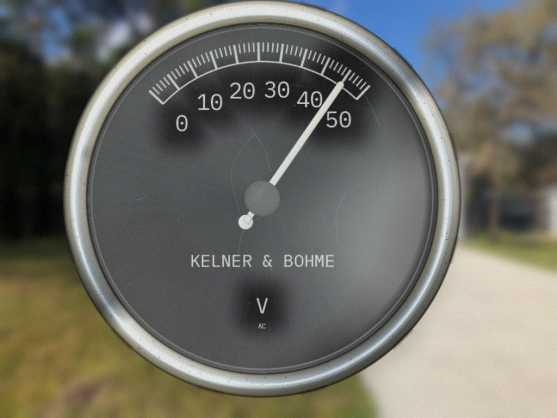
45 V
